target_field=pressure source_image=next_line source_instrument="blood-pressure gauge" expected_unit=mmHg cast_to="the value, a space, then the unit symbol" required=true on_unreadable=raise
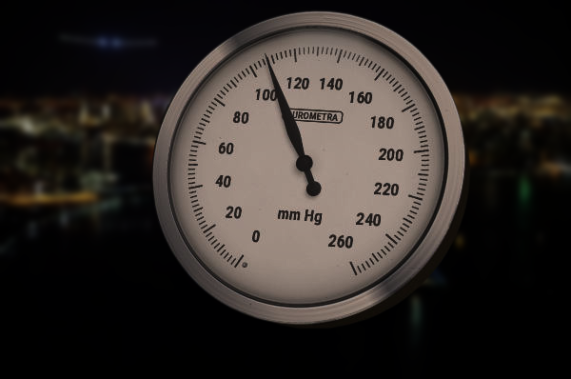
108 mmHg
